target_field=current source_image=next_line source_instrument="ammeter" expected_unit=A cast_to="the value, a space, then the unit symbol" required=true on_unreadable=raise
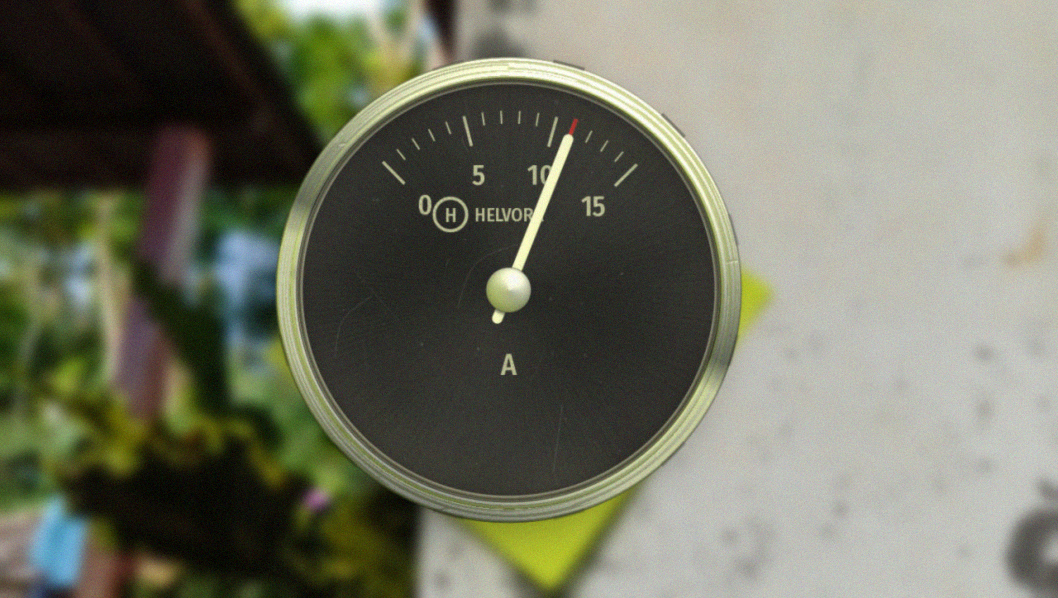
11 A
